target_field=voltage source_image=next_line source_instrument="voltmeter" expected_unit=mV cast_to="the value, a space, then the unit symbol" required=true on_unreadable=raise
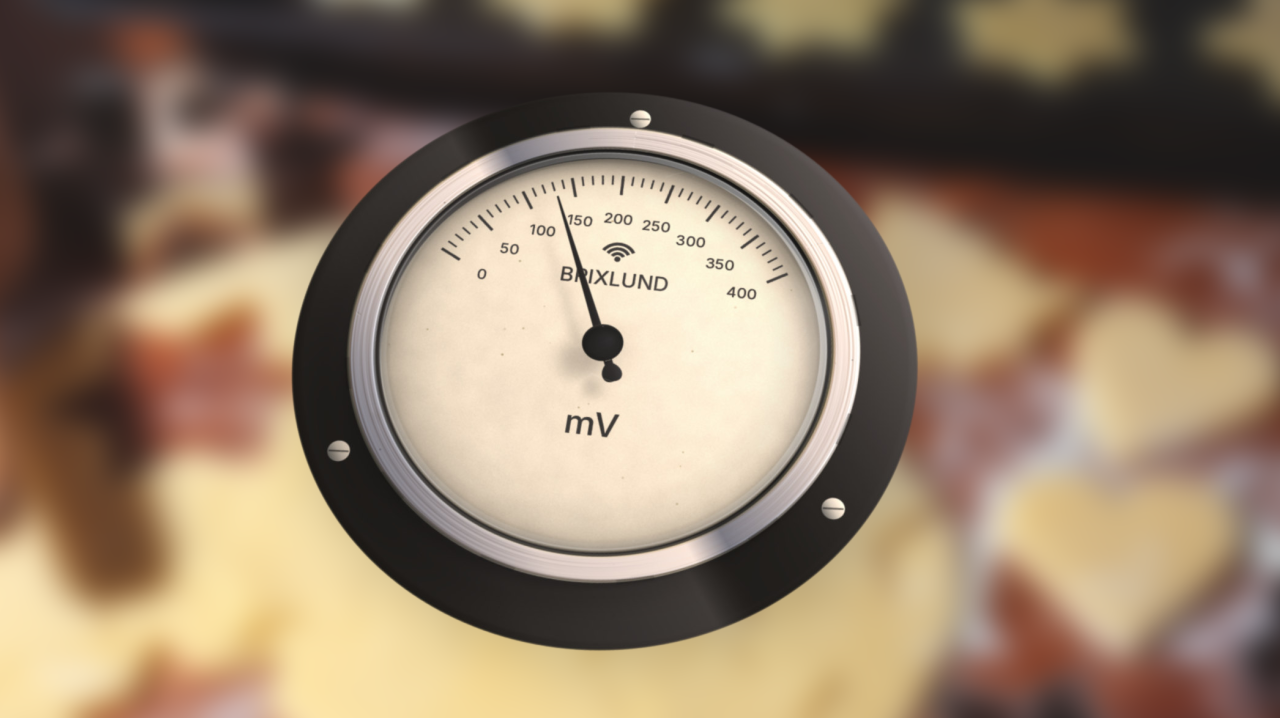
130 mV
